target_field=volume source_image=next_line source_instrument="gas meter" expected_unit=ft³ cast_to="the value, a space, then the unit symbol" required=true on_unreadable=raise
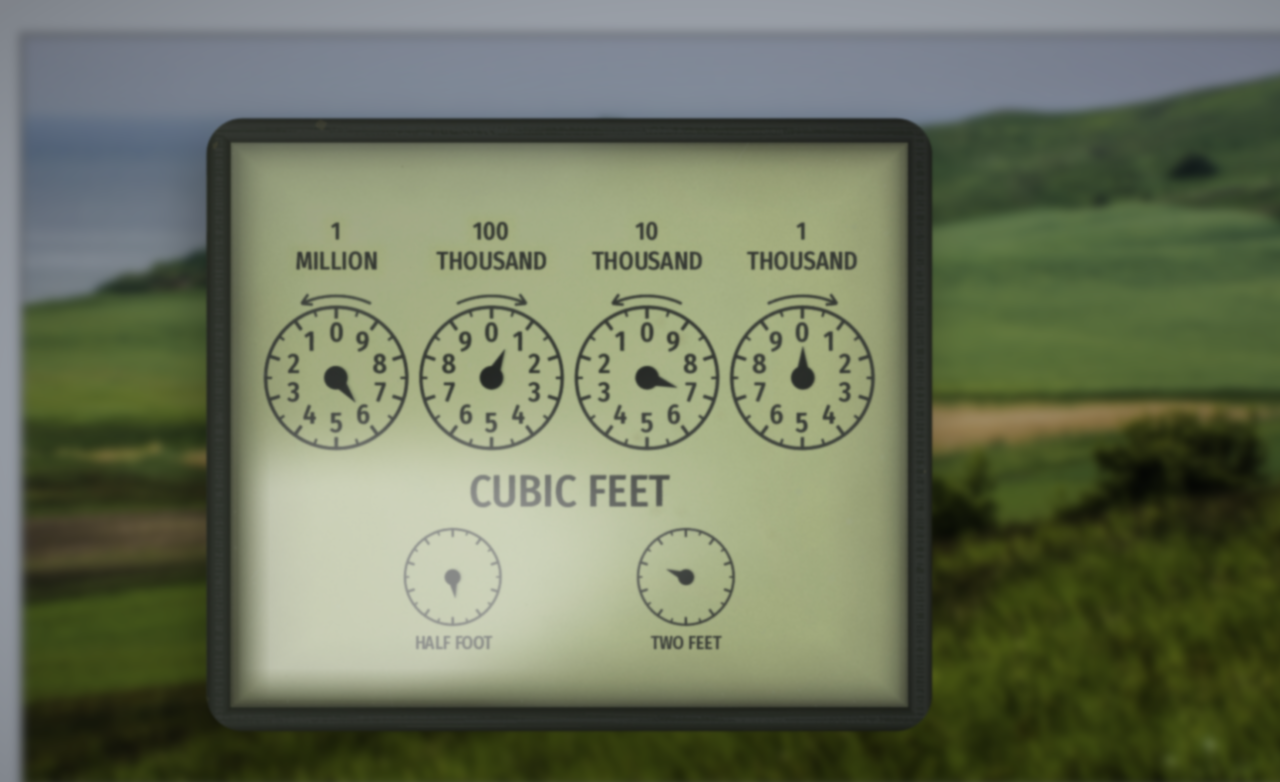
607000 ft³
